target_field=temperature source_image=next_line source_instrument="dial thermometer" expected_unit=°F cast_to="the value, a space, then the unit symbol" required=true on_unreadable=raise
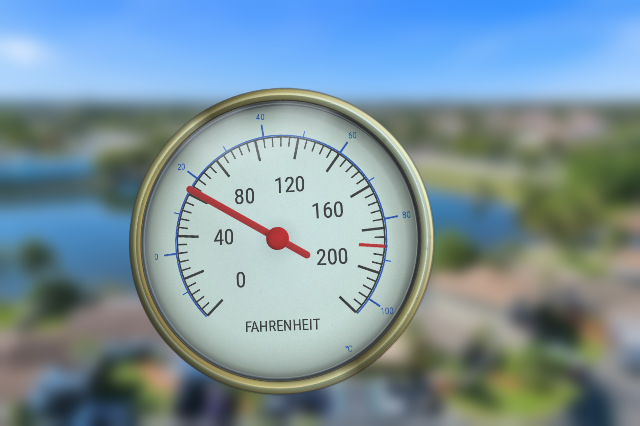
62 °F
